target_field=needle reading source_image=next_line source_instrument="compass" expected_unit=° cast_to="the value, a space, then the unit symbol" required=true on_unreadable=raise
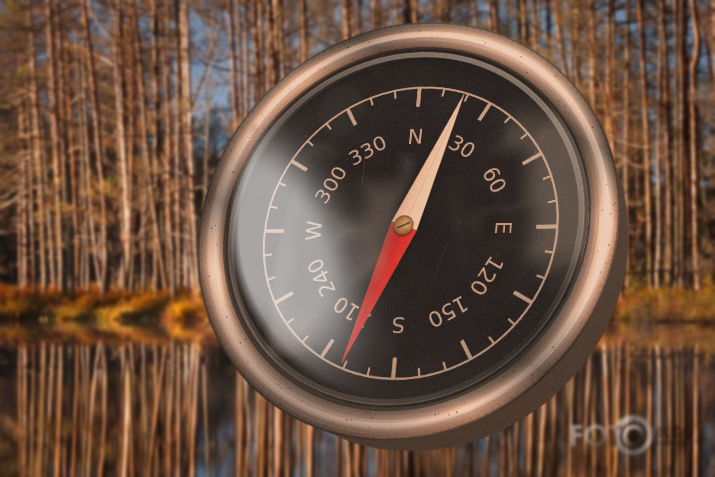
200 °
